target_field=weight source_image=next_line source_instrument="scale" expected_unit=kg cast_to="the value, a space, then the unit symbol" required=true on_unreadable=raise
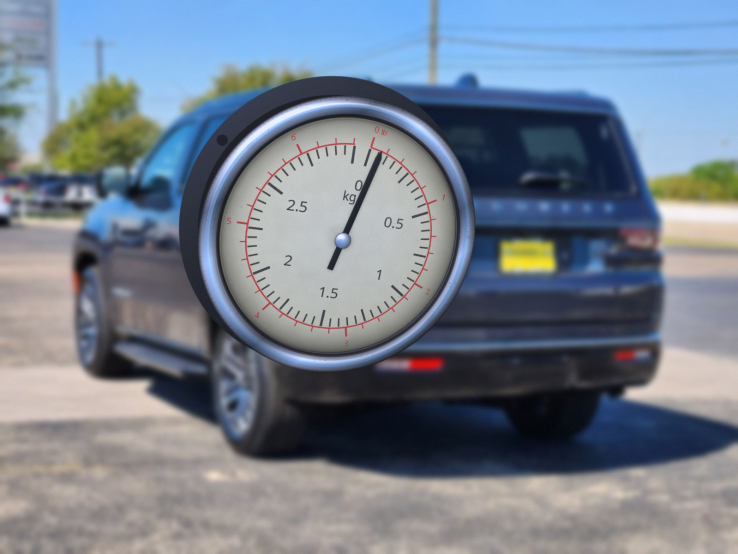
0.05 kg
